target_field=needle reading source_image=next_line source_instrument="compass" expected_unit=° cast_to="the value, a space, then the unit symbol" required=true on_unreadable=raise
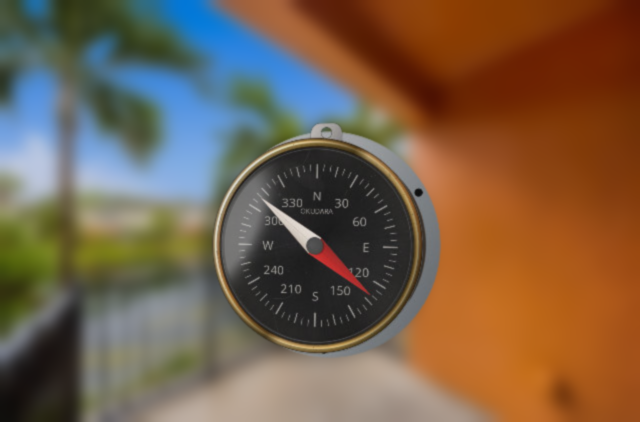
130 °
